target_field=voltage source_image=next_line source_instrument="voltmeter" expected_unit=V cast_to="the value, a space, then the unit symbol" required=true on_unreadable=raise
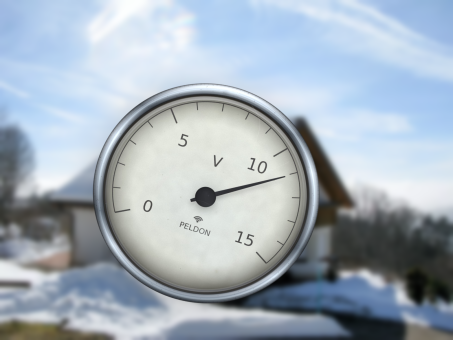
11 V
